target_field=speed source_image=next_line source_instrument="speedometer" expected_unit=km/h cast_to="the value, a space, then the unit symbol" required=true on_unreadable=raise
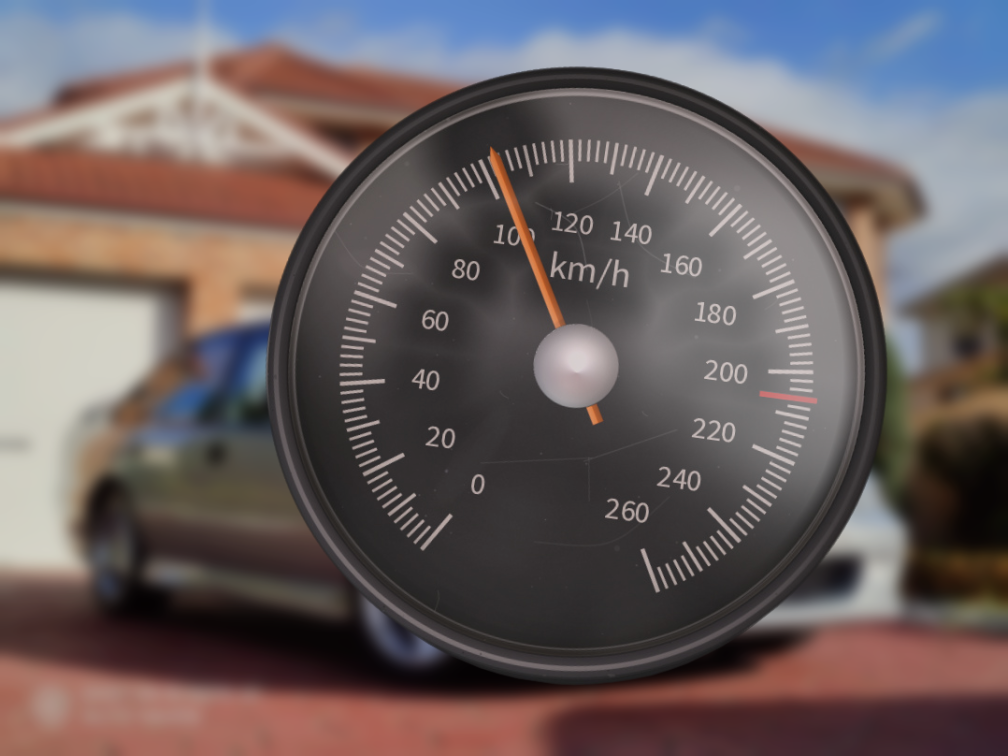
103 km/h
